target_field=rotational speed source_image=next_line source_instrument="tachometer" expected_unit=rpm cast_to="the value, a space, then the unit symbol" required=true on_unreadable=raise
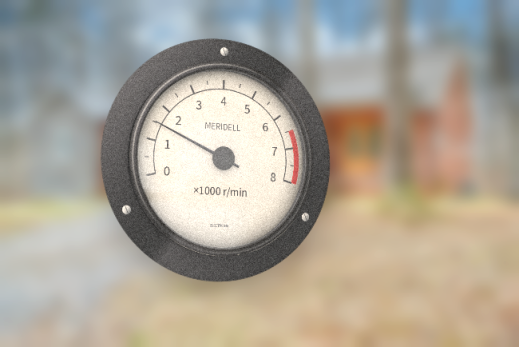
1500 rpm
